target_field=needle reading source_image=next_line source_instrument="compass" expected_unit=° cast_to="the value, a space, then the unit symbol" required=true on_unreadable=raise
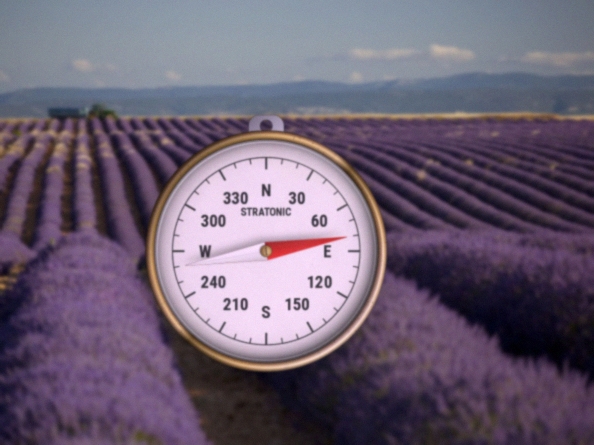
80 °
